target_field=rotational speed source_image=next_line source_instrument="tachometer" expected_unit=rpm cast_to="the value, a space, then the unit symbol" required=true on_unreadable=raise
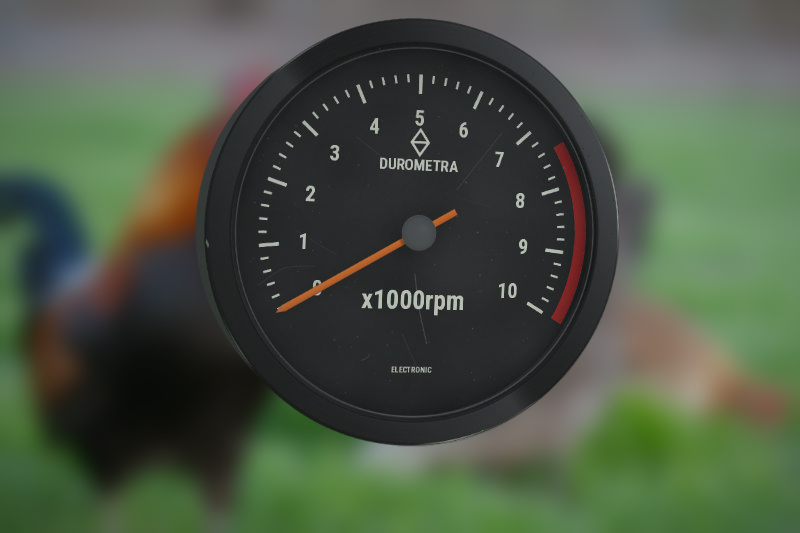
0 rpm
